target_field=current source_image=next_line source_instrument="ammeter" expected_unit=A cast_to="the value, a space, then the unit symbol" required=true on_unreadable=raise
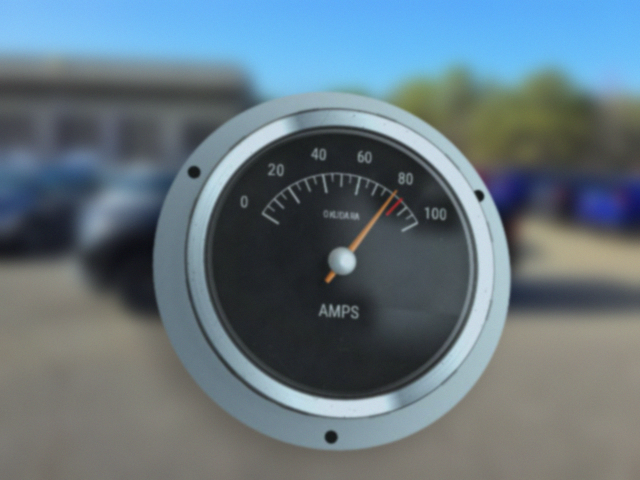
80 A
